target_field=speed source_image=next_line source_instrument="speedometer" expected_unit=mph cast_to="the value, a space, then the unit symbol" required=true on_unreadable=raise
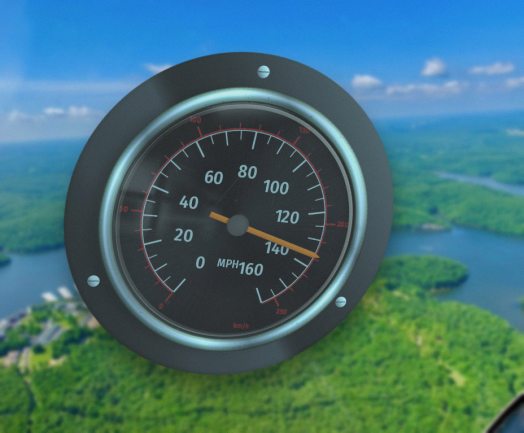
135 mph
